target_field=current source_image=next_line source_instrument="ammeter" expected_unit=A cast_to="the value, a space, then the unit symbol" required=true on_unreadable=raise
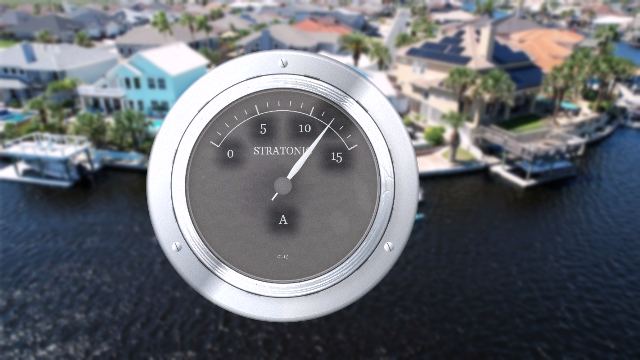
12 A
